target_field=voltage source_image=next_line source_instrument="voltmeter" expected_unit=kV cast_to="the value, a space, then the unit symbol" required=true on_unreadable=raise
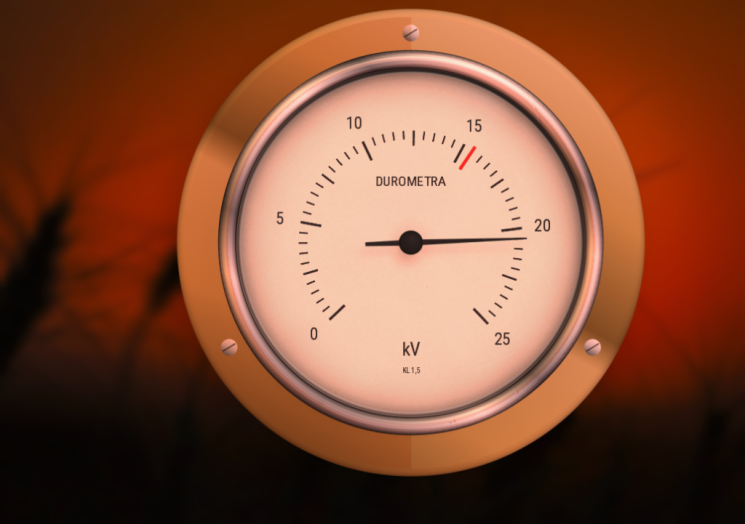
20.5 kV
